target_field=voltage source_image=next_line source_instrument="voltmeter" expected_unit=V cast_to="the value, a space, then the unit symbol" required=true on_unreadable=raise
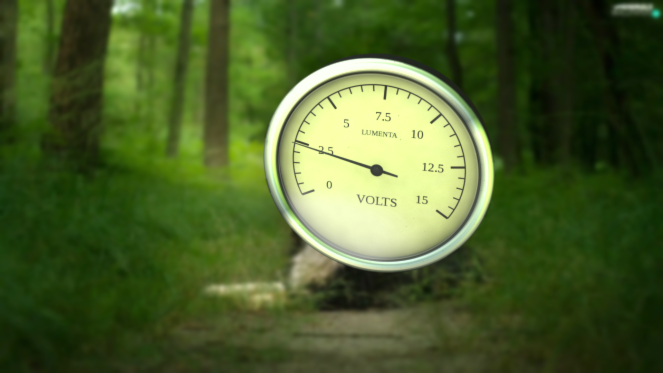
2.5 V
